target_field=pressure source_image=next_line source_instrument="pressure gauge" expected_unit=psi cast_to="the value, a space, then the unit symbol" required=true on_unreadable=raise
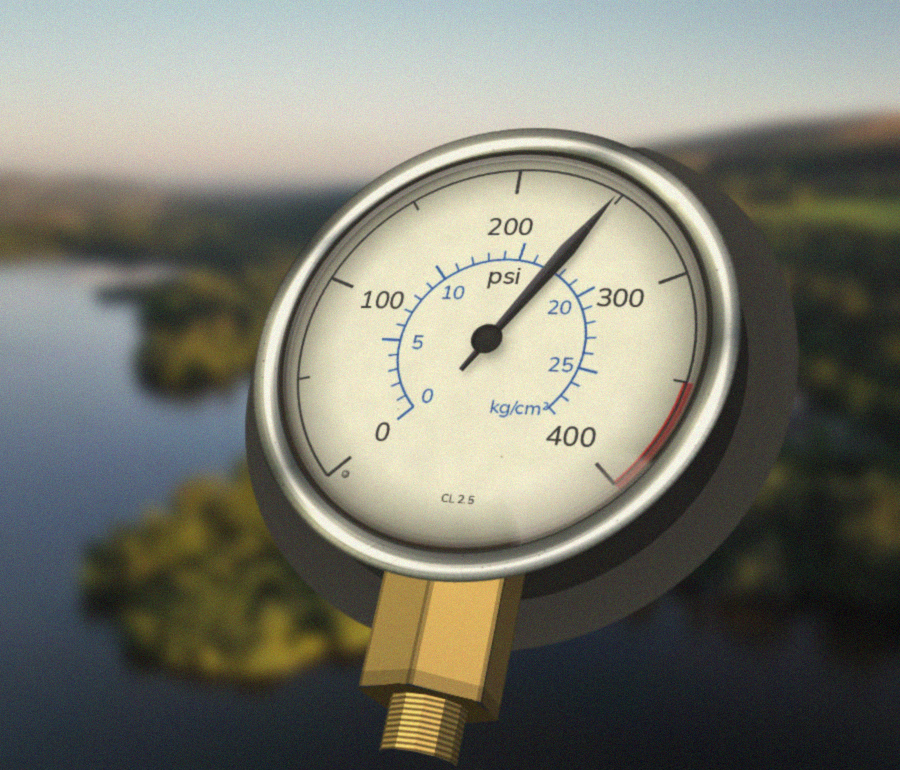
250 psi
